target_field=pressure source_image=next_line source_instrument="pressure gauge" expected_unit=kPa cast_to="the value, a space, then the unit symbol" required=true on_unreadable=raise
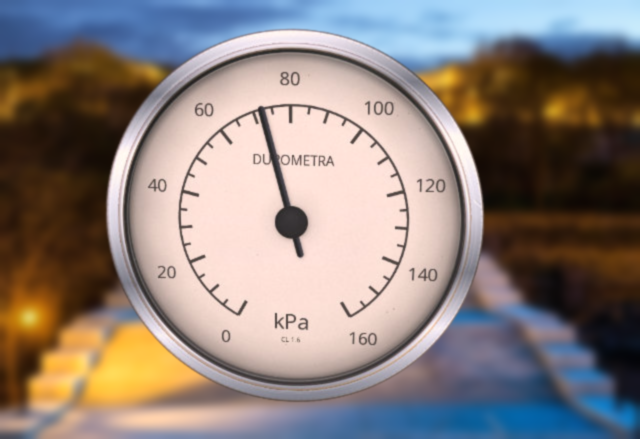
72.5 kPa
